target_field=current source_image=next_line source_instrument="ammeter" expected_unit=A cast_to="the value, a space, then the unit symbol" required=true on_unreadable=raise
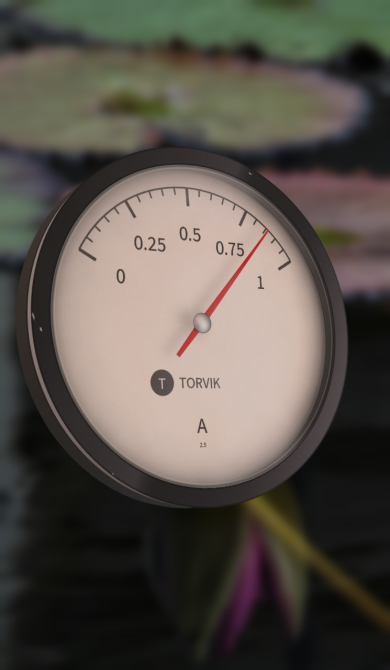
0.85 A
